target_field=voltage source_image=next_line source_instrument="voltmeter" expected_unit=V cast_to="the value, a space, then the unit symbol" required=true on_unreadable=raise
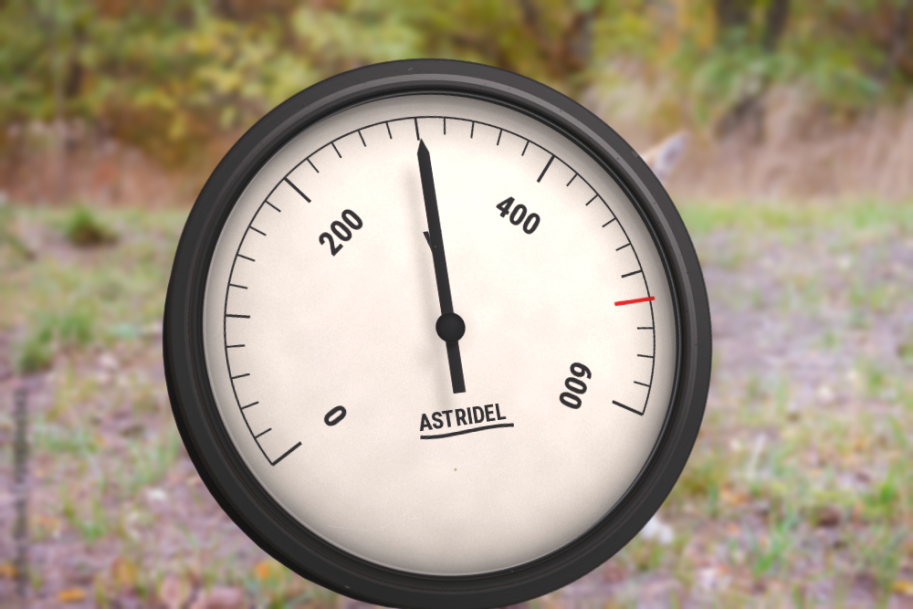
300 V
